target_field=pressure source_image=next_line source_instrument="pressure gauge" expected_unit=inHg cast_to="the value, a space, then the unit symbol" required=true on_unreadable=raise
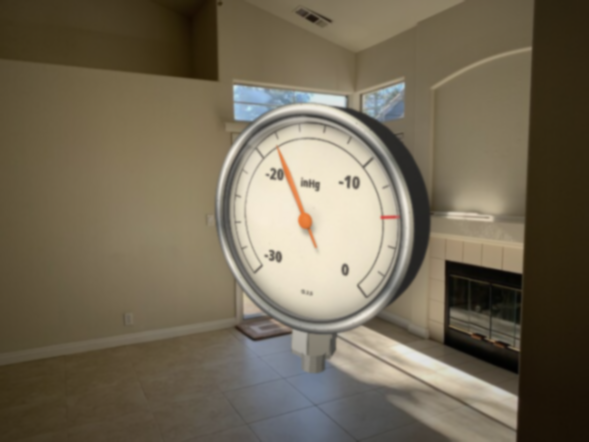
-18 inHg
